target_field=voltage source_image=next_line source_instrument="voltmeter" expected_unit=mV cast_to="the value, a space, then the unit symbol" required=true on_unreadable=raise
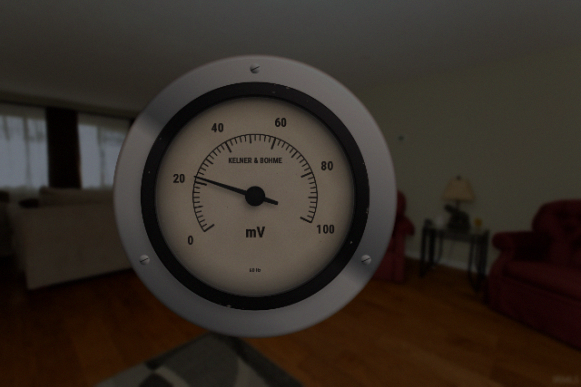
22 mV
